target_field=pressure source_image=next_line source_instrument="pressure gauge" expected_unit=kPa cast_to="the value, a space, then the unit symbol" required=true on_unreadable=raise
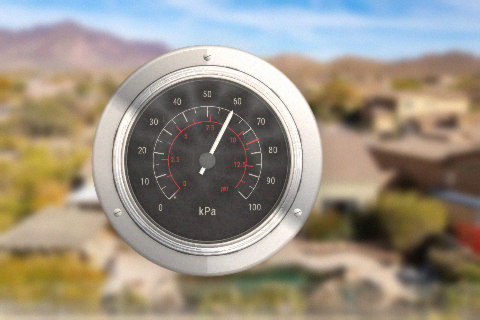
60 kPa
